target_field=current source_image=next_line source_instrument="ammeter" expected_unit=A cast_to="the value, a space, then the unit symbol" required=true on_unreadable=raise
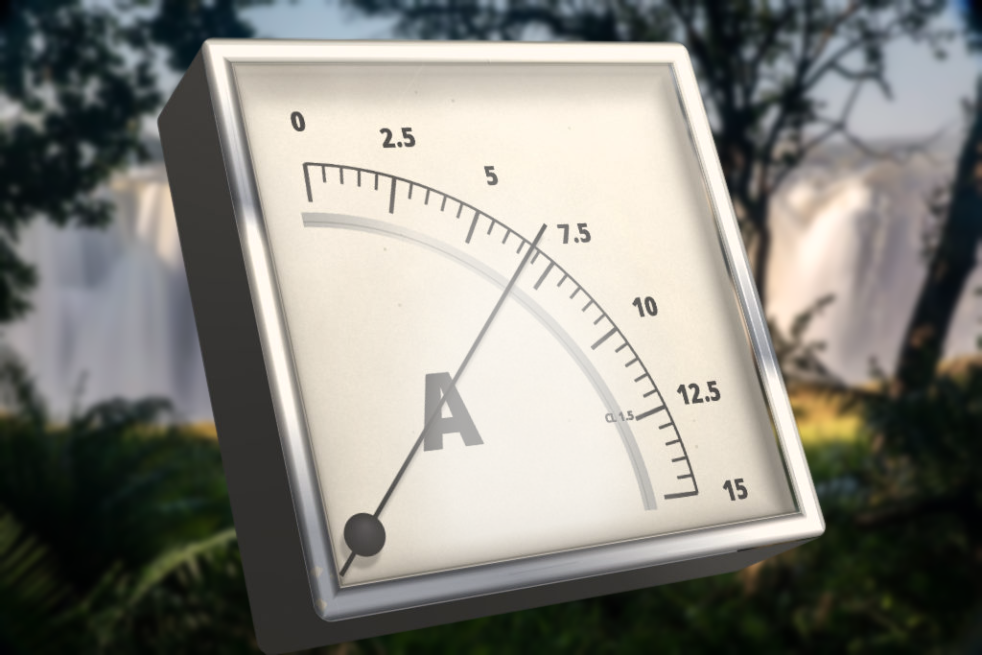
6.75 A
